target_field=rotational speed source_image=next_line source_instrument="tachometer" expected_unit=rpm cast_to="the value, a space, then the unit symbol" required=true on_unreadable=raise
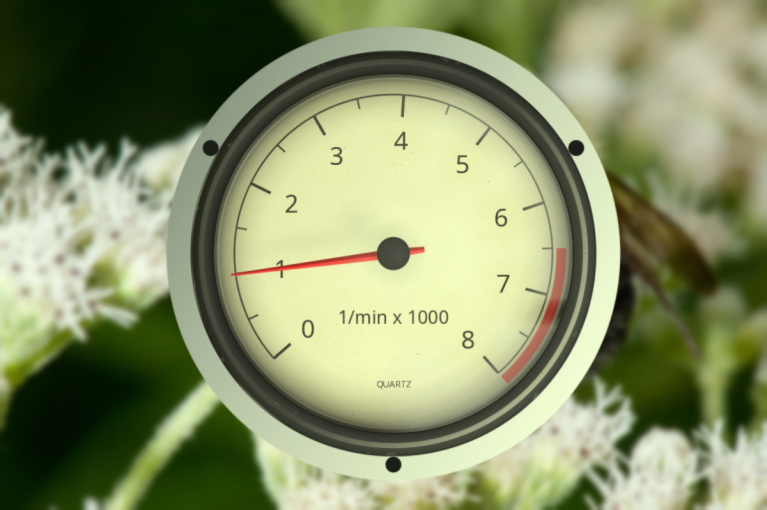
1000 rpm
